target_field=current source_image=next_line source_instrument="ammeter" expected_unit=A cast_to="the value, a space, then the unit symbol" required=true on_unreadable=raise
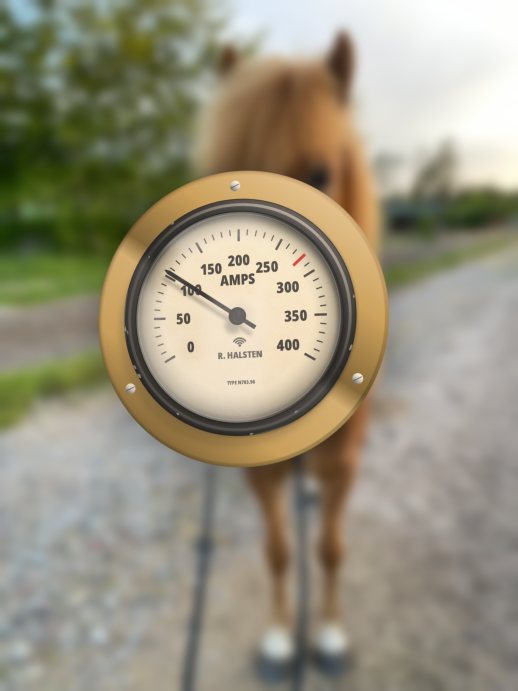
105 A
